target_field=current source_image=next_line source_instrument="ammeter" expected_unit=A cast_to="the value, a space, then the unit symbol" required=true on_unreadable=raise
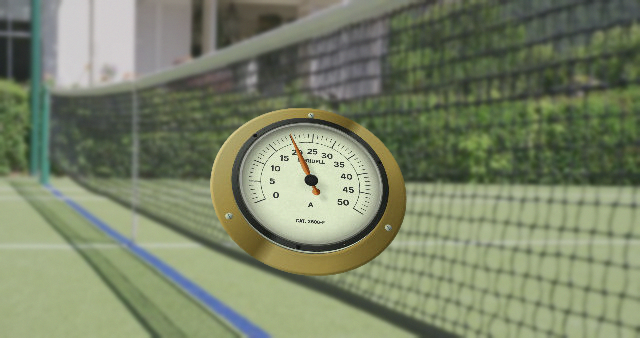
20 A
